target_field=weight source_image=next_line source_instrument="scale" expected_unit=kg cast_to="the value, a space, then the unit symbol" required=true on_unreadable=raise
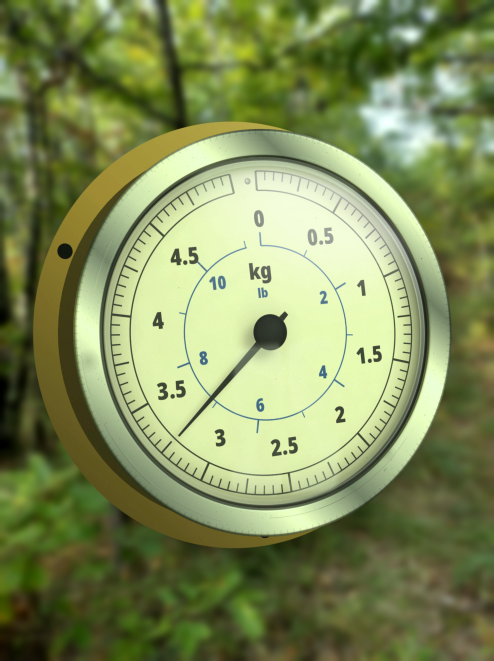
3.25 kg
